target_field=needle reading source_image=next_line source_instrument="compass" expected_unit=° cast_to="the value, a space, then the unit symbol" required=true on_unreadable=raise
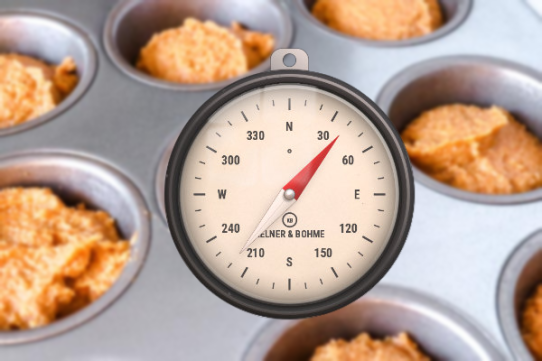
40 °
